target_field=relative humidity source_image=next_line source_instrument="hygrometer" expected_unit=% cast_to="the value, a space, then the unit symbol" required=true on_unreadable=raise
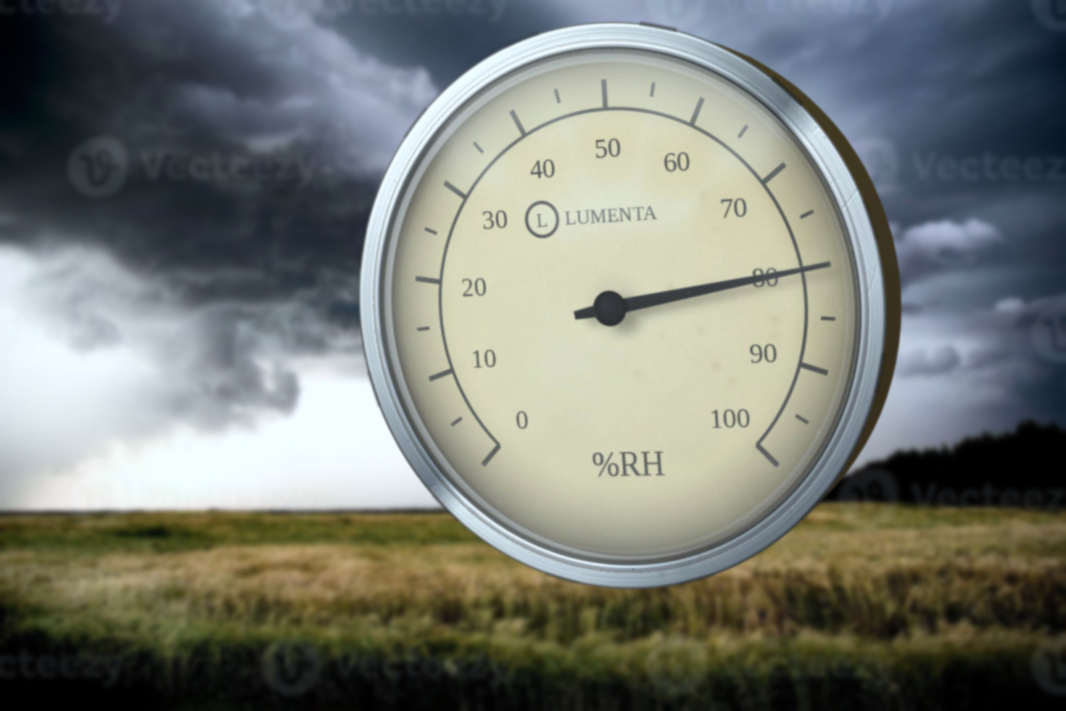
80 %
